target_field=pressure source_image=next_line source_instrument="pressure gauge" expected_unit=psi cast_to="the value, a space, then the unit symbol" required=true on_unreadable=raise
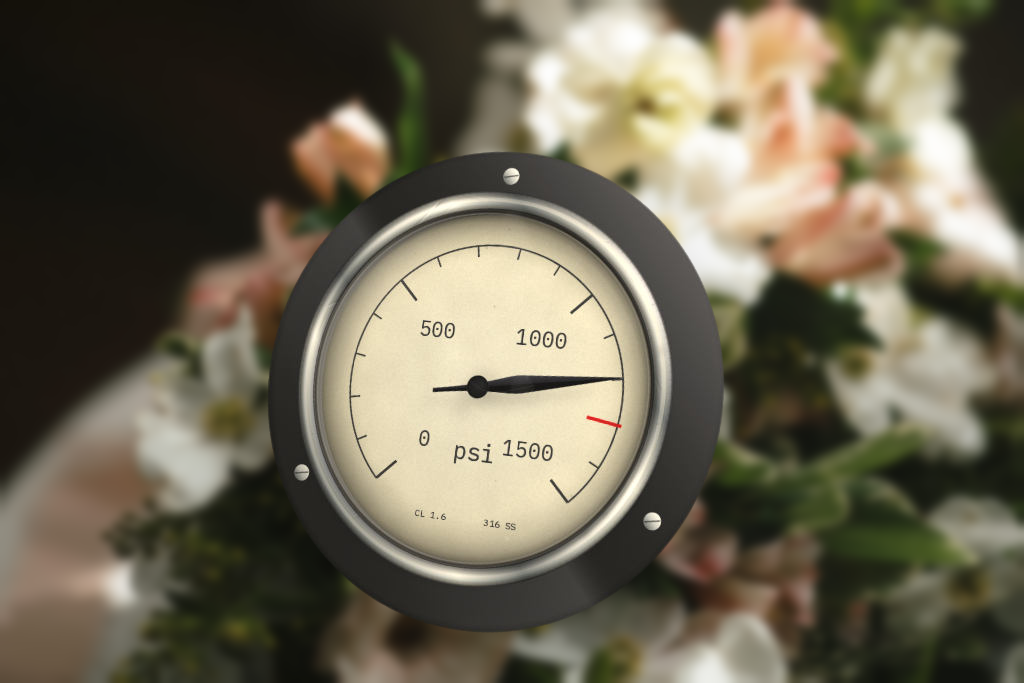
1200 psi
